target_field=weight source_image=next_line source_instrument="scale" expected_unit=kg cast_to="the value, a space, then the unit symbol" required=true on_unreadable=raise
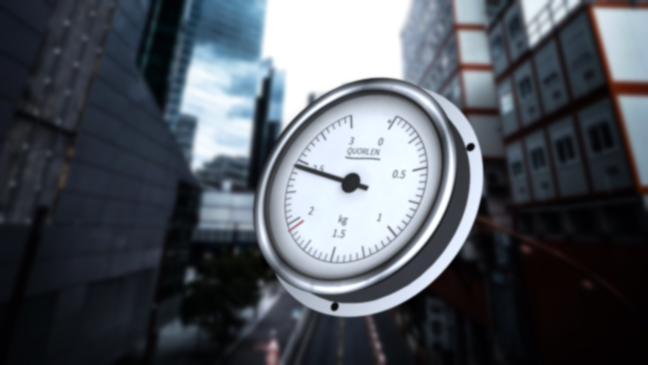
2.45 kg
